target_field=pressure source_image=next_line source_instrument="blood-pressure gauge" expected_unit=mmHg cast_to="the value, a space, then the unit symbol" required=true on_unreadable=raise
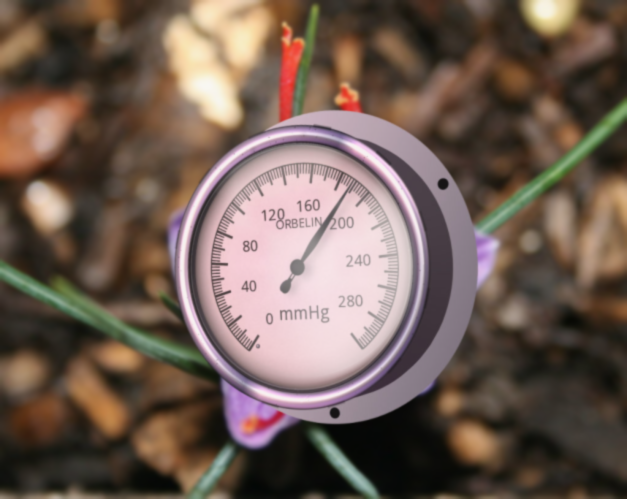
190 mmHg
